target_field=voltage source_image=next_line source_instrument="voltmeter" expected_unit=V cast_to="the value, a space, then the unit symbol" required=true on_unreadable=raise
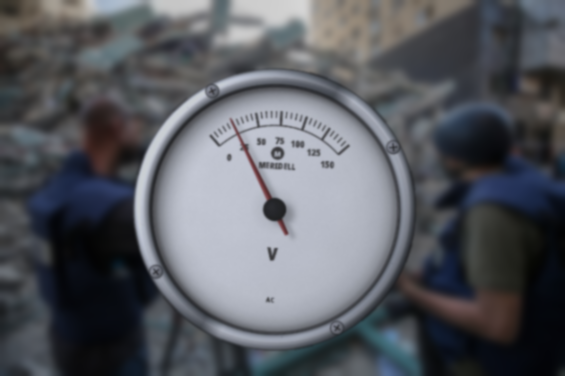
25 V
